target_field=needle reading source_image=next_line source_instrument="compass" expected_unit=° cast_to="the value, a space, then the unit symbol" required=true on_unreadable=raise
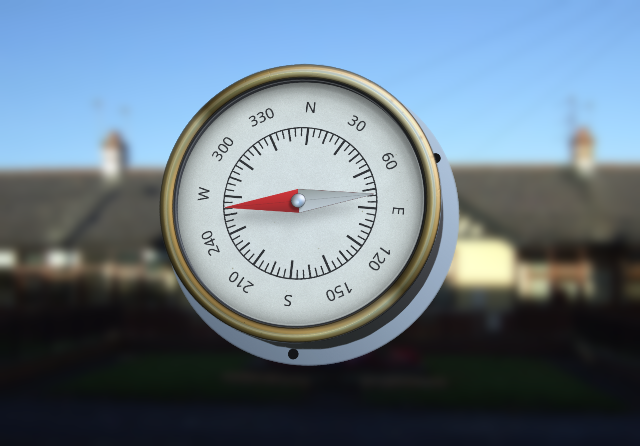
260 °
